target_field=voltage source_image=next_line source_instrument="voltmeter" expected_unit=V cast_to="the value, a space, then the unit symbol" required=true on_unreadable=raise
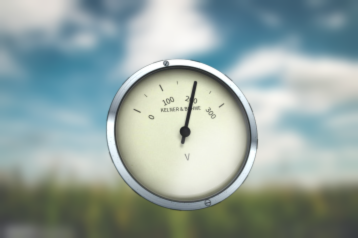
200 V
